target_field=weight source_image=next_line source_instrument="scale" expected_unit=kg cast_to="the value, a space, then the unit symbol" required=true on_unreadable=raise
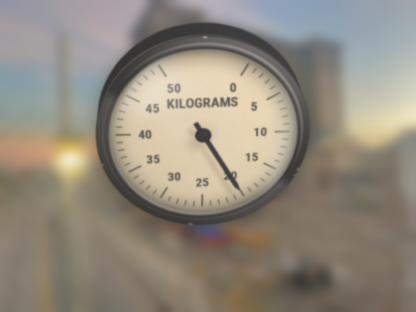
20 kg
